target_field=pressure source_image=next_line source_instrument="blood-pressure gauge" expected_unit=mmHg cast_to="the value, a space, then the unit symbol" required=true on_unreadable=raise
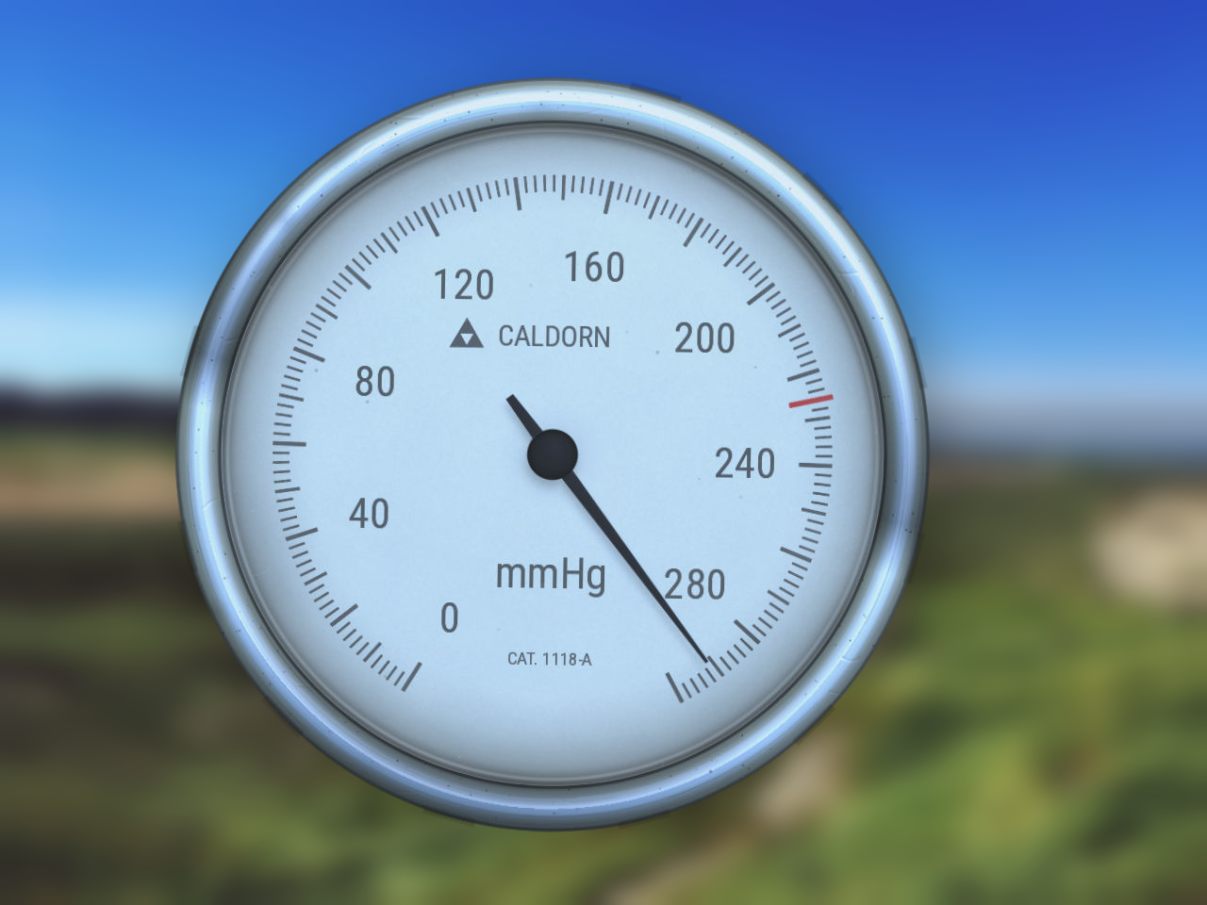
291 mmHg
